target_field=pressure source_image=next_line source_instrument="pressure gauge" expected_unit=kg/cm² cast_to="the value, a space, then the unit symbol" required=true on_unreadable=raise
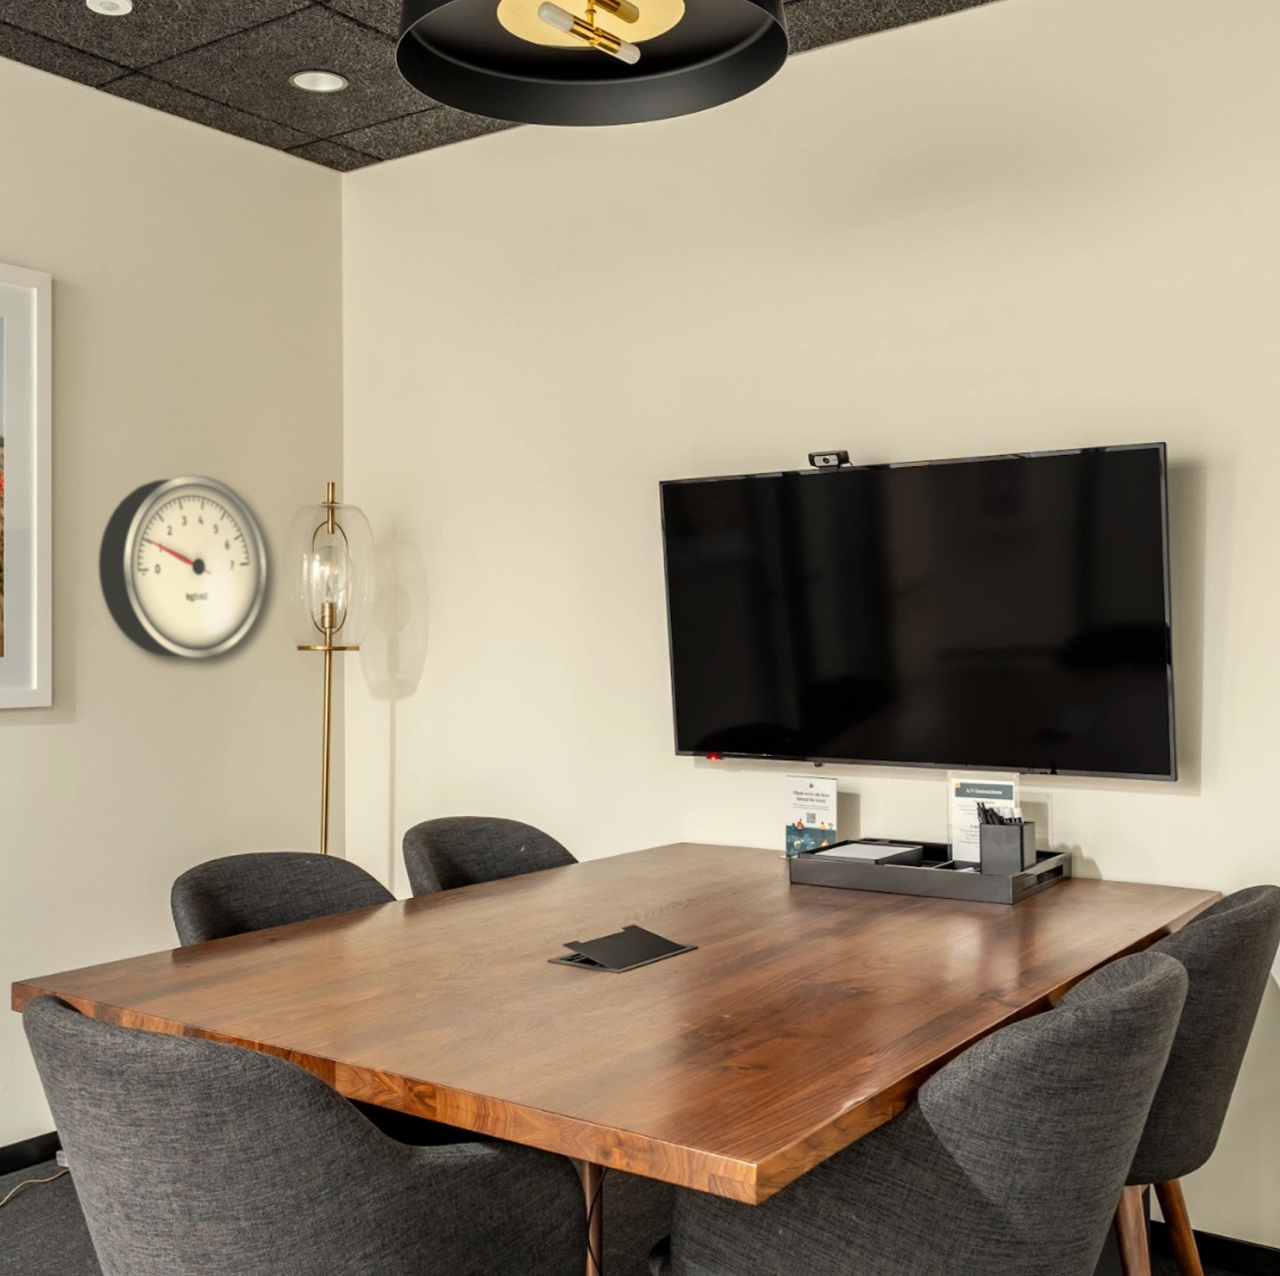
1 kg/cm²
